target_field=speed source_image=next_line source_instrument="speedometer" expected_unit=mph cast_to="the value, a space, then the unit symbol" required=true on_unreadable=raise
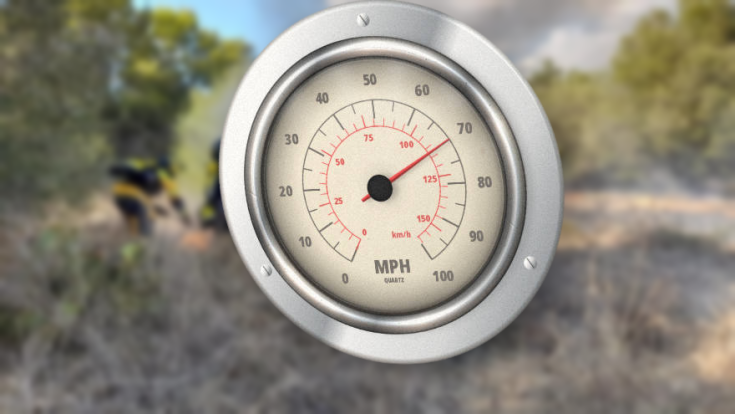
70 mph
